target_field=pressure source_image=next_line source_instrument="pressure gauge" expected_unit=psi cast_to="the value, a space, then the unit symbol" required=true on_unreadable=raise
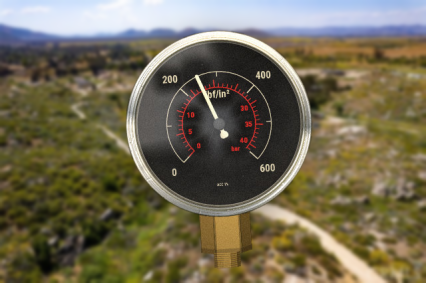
250 psi
